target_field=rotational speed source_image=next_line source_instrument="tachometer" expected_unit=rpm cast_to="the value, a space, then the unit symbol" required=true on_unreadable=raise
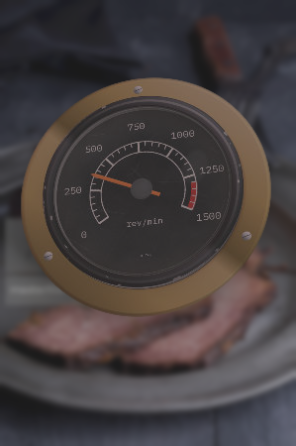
350 rpm
